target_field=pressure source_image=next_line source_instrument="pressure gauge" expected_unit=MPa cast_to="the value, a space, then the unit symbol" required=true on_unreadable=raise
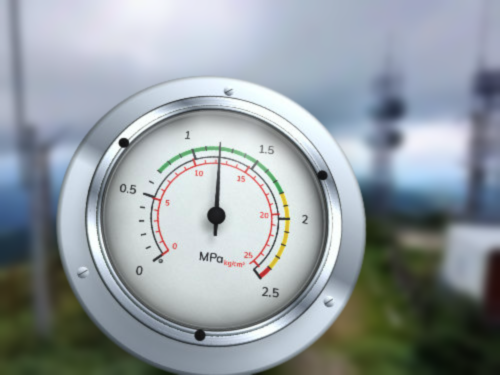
1.2 MPa
